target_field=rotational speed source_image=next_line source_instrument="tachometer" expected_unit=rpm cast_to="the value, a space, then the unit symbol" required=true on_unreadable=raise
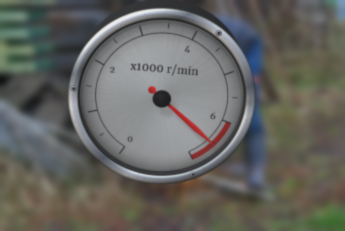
6500 rpm
